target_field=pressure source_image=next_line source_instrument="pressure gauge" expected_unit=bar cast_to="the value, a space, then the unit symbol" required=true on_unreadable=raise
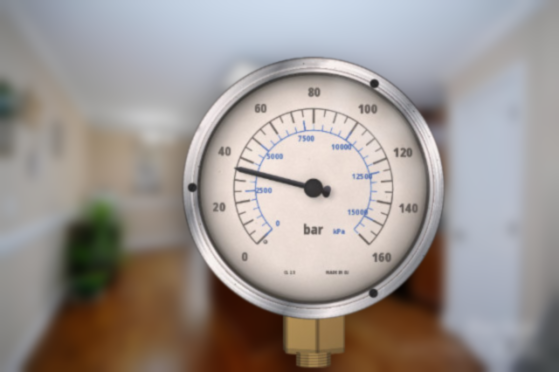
35 bar
